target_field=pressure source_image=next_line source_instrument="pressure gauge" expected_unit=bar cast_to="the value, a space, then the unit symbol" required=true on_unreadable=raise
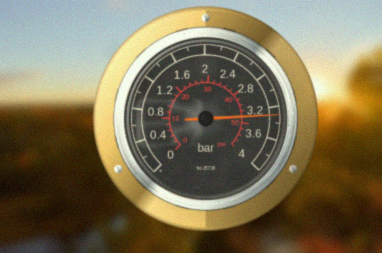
3.3 bar
